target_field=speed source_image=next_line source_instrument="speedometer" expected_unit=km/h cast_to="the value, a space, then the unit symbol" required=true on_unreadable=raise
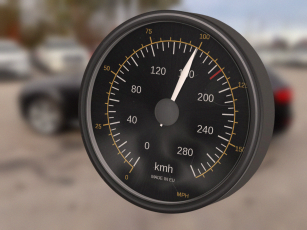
160 km/h
